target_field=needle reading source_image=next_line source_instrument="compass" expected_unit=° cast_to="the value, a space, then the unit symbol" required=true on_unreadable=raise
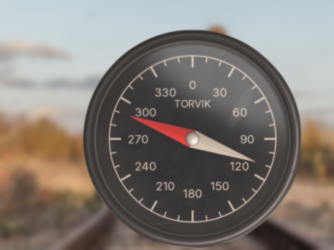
290 °
